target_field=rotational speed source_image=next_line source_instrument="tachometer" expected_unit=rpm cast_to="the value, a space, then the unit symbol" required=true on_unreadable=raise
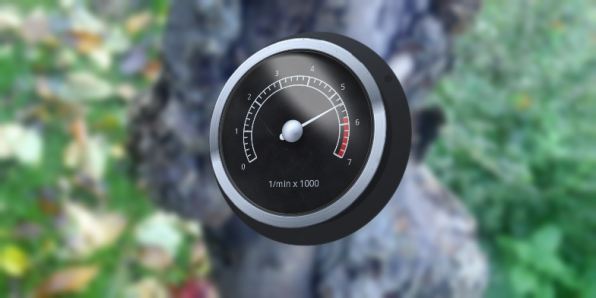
5400 rpm
